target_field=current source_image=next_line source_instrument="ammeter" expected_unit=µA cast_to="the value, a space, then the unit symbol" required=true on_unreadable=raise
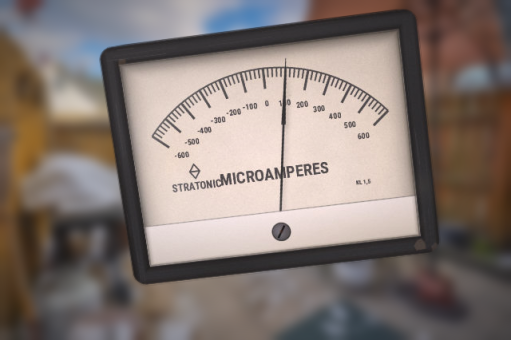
100 µA
